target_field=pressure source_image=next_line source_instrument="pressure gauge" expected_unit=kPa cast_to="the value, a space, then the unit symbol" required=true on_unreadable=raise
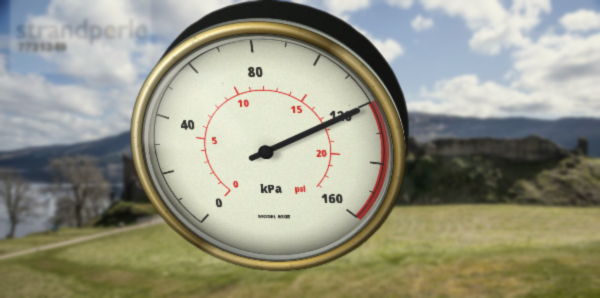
120 kPa
